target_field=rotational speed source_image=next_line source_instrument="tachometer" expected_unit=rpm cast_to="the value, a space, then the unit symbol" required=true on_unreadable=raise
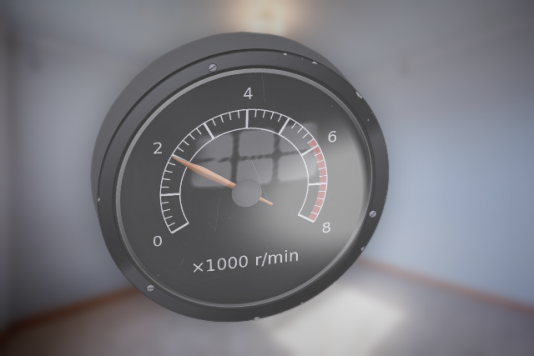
2000 rpm
